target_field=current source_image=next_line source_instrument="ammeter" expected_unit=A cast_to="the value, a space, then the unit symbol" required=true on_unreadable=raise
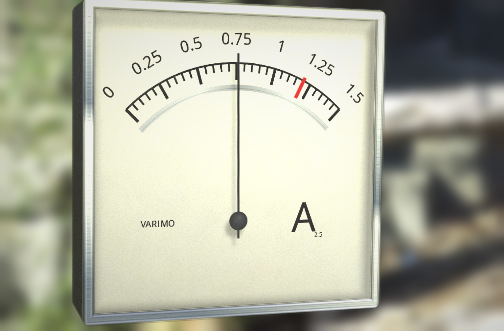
0.75 A
